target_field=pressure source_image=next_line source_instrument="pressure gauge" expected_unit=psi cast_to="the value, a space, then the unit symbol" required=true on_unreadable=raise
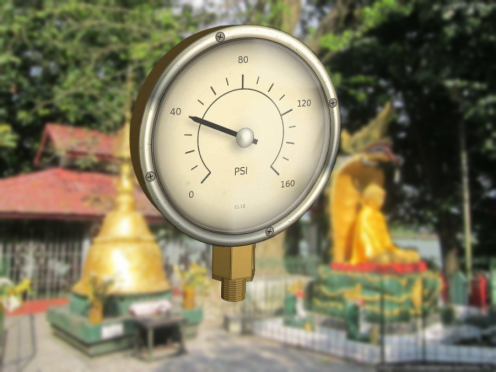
40 psi
